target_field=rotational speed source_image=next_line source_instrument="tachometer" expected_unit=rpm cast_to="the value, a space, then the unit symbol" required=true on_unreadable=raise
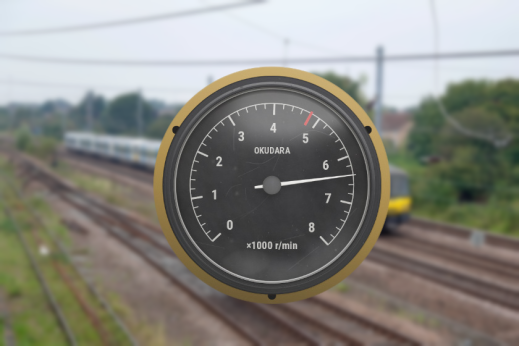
6400 rpm
